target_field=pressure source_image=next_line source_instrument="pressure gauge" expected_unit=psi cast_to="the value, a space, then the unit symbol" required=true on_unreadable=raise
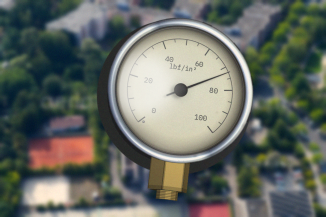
72.5 psi
